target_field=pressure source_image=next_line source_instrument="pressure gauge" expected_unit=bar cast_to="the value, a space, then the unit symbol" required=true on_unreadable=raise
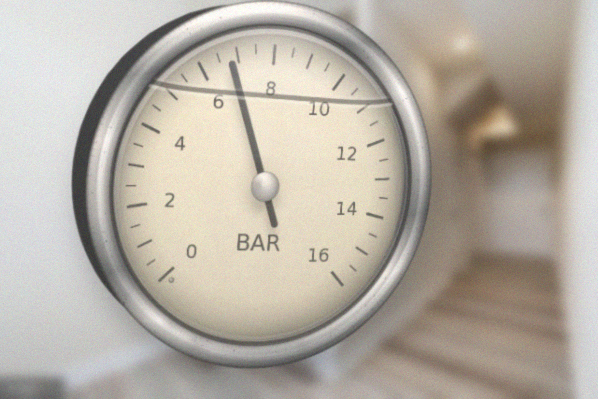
6.75 bar
